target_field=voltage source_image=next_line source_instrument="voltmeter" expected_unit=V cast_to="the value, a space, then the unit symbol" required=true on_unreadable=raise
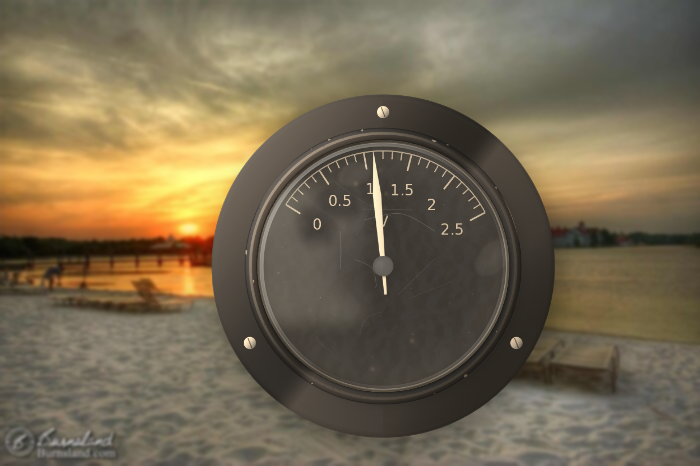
1.1 V
